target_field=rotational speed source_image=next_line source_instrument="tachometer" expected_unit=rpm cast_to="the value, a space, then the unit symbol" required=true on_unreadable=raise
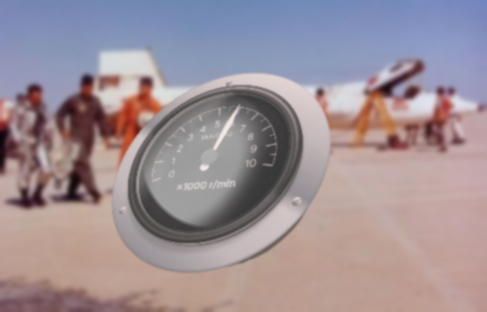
6000 rpm
